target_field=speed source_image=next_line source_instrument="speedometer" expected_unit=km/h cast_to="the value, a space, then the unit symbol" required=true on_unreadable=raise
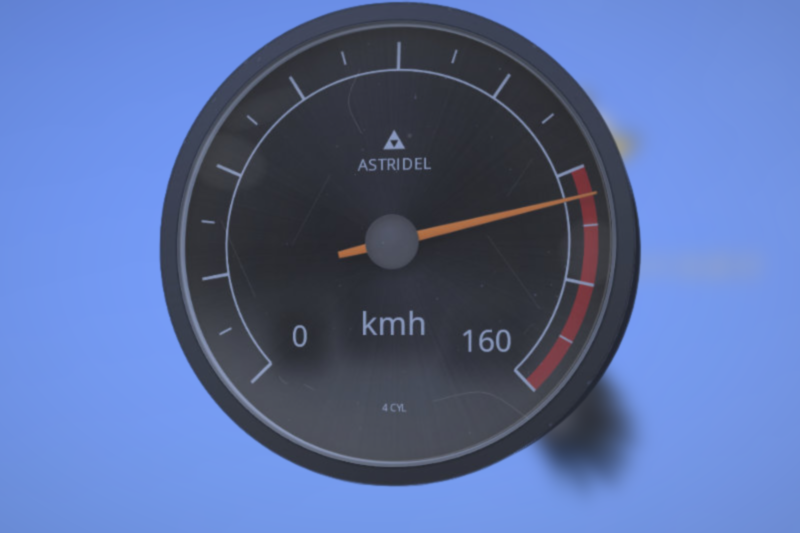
125 km/h
